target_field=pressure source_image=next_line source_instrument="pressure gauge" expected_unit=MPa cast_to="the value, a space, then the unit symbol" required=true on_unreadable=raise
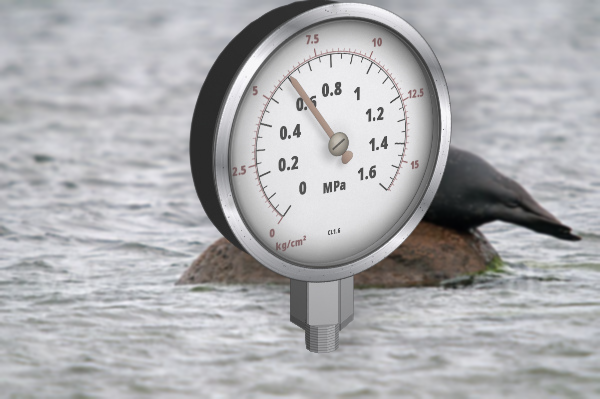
0.6 MPa
